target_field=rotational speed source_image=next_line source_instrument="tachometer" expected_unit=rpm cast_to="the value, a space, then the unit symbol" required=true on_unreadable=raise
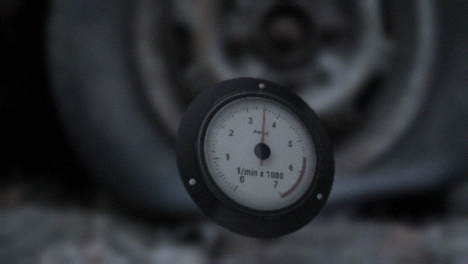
3500 rpm
